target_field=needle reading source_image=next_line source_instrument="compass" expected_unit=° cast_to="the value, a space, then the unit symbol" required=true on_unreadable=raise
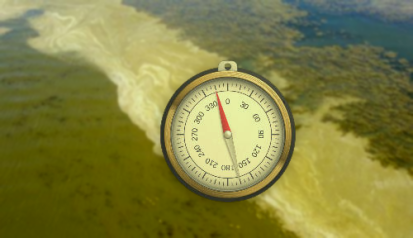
345 °
